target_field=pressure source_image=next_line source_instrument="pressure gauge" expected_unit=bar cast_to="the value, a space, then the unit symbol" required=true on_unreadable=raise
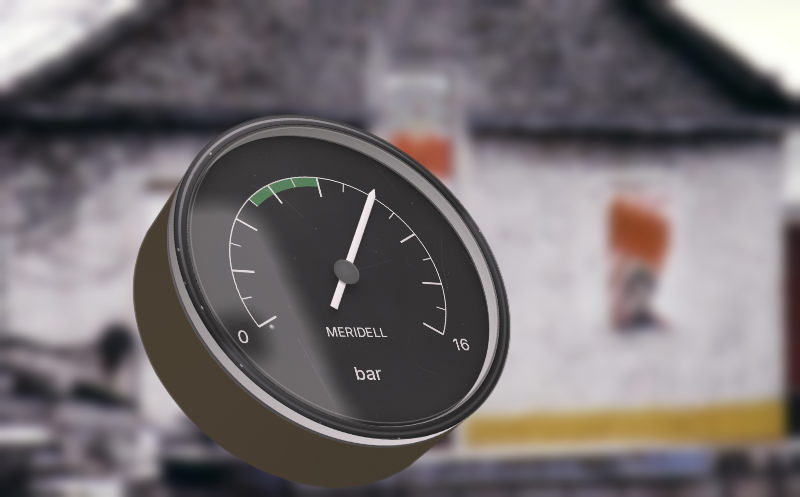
10 bar
